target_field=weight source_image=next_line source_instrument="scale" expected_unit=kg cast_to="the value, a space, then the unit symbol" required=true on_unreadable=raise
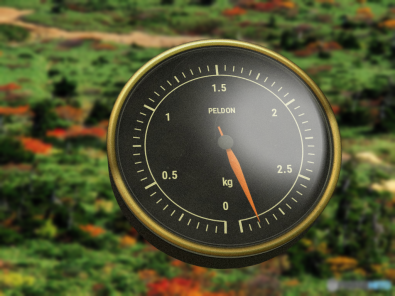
2.9 kg
